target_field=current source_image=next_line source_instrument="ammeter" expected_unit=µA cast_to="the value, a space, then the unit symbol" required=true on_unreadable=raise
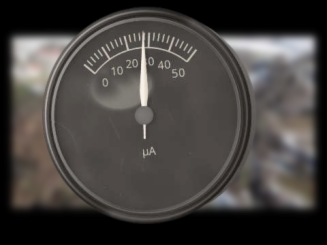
28 µA
